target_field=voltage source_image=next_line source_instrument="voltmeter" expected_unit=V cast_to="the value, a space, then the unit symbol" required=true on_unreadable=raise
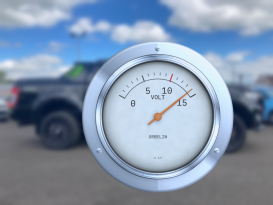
14 V
